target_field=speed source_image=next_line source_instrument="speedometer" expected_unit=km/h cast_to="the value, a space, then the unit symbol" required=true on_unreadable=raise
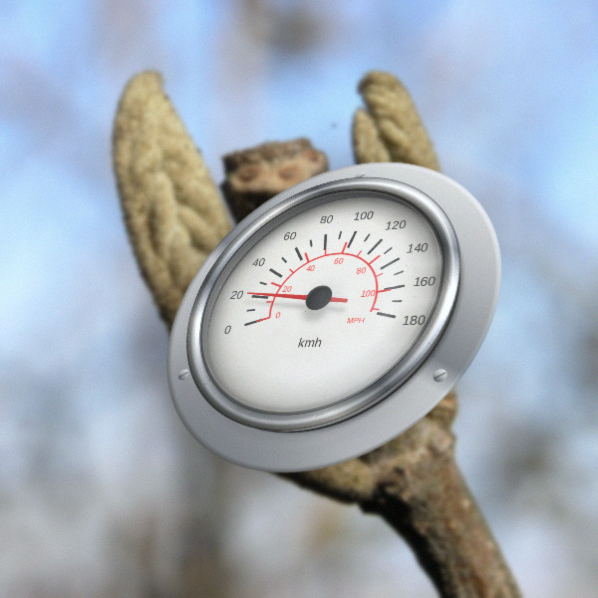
20 km/h
